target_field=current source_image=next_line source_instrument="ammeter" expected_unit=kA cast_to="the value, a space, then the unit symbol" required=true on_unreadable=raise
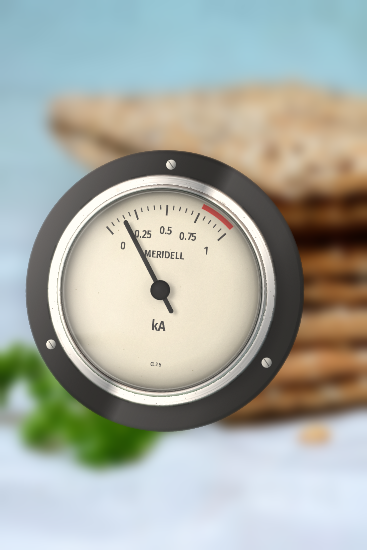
0.15 kA
